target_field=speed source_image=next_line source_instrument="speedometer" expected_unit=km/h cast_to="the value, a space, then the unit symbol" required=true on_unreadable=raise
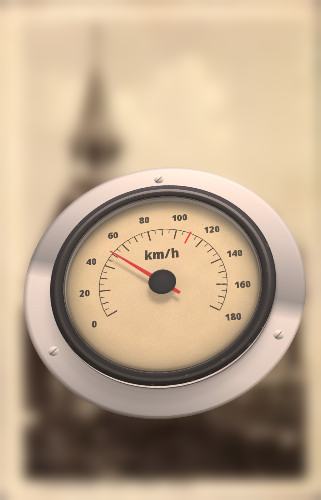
50 km/h
